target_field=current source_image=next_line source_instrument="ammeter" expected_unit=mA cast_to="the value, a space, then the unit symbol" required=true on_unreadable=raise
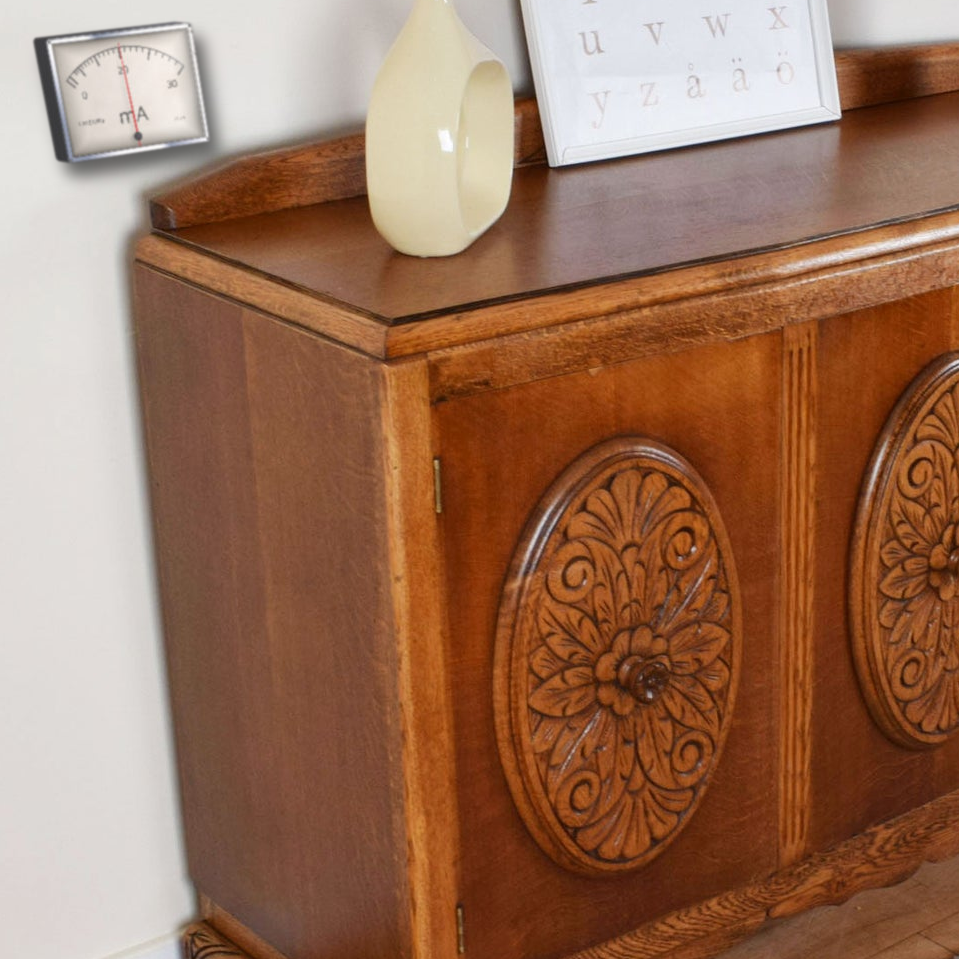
20 mA
